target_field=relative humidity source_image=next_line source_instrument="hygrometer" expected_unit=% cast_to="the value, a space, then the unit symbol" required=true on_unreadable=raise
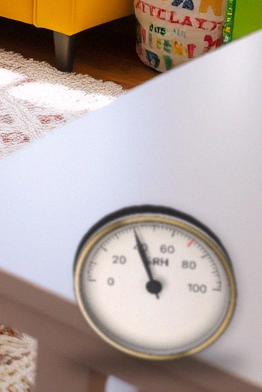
40 %
